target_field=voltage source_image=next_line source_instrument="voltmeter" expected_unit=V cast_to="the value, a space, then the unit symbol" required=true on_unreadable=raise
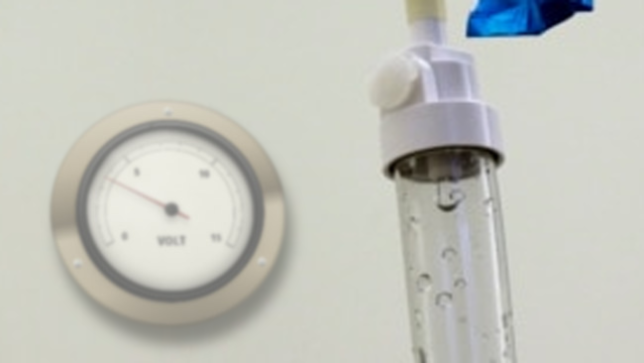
3.5 V
